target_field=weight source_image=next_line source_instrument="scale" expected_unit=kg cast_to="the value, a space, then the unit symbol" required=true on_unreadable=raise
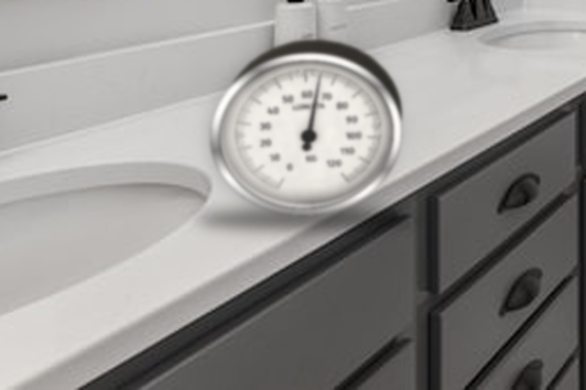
65 kg
